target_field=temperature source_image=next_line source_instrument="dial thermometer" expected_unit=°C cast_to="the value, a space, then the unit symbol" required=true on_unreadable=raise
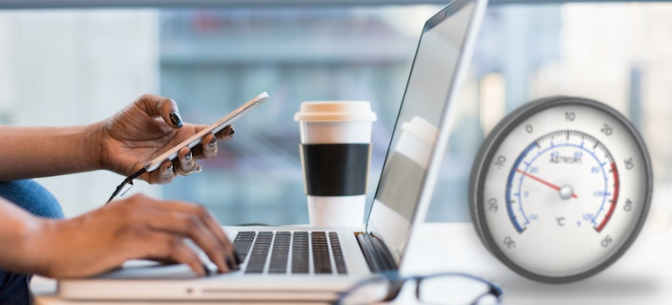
-10 °C
